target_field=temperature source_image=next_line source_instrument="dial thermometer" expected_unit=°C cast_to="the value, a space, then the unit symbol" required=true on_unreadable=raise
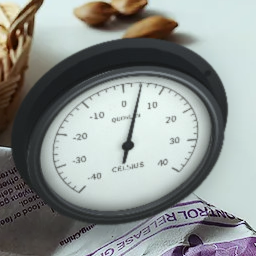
4 °C
